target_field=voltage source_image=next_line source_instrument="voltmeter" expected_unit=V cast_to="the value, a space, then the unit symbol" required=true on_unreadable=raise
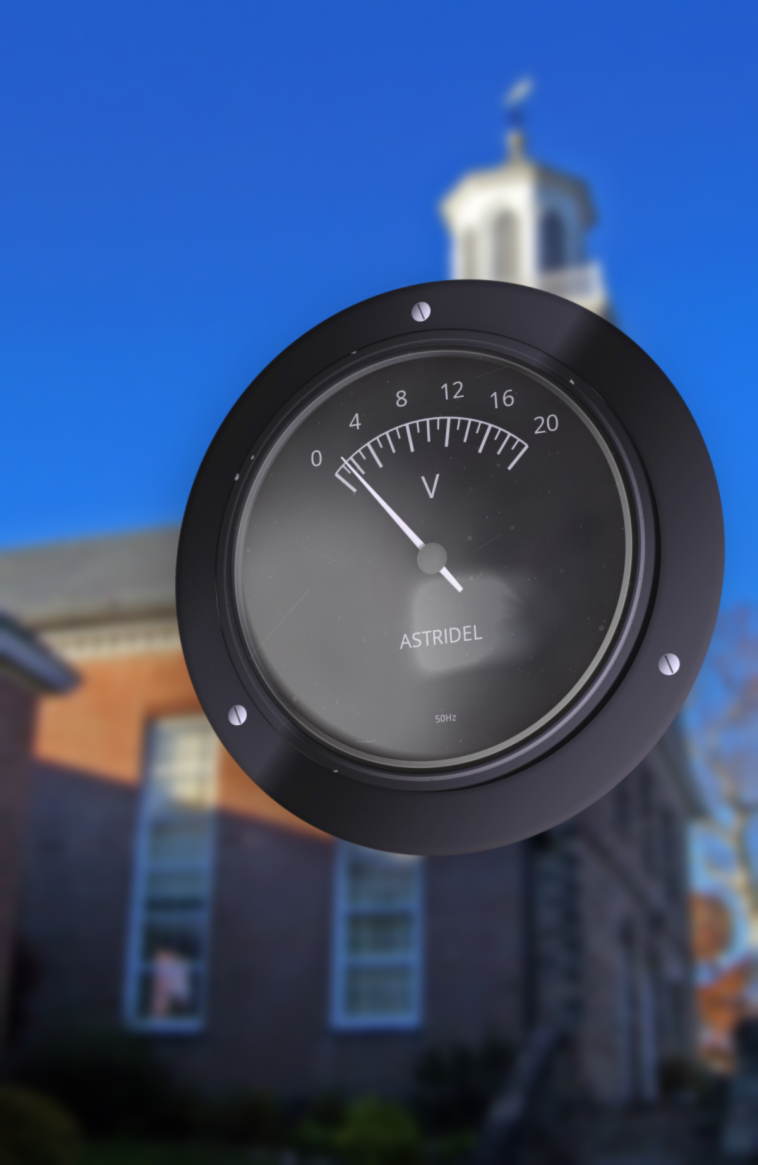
1.5 V
